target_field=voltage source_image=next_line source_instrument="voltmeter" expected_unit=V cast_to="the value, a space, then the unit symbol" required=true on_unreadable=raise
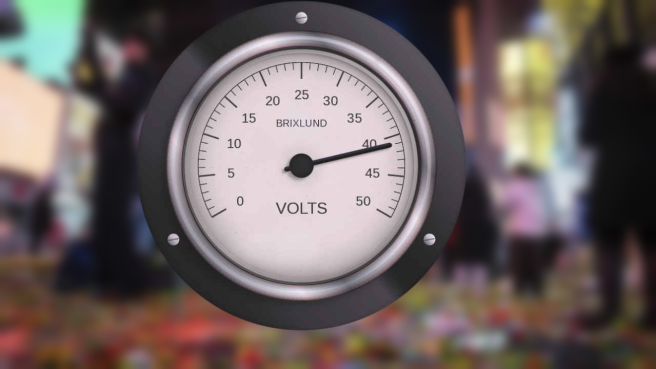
41 V
